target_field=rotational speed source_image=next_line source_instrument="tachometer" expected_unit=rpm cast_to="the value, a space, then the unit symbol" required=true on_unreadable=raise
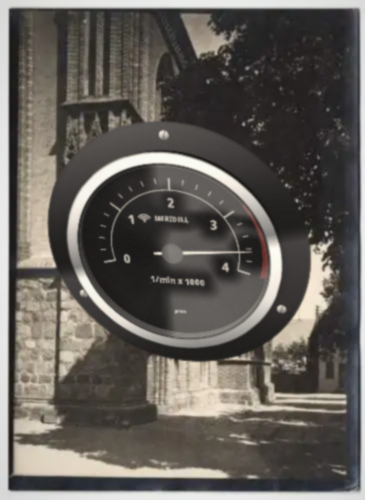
3600 rpm
